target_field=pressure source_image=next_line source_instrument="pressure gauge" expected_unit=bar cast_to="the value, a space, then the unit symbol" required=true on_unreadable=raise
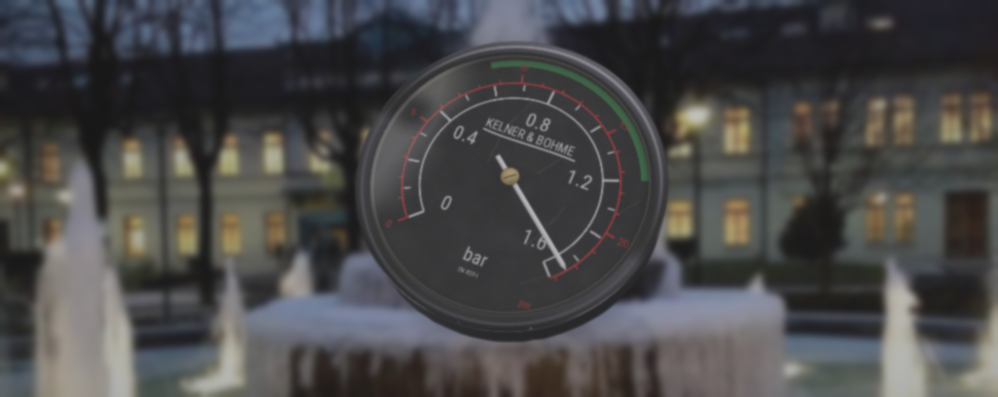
1.55 bar
